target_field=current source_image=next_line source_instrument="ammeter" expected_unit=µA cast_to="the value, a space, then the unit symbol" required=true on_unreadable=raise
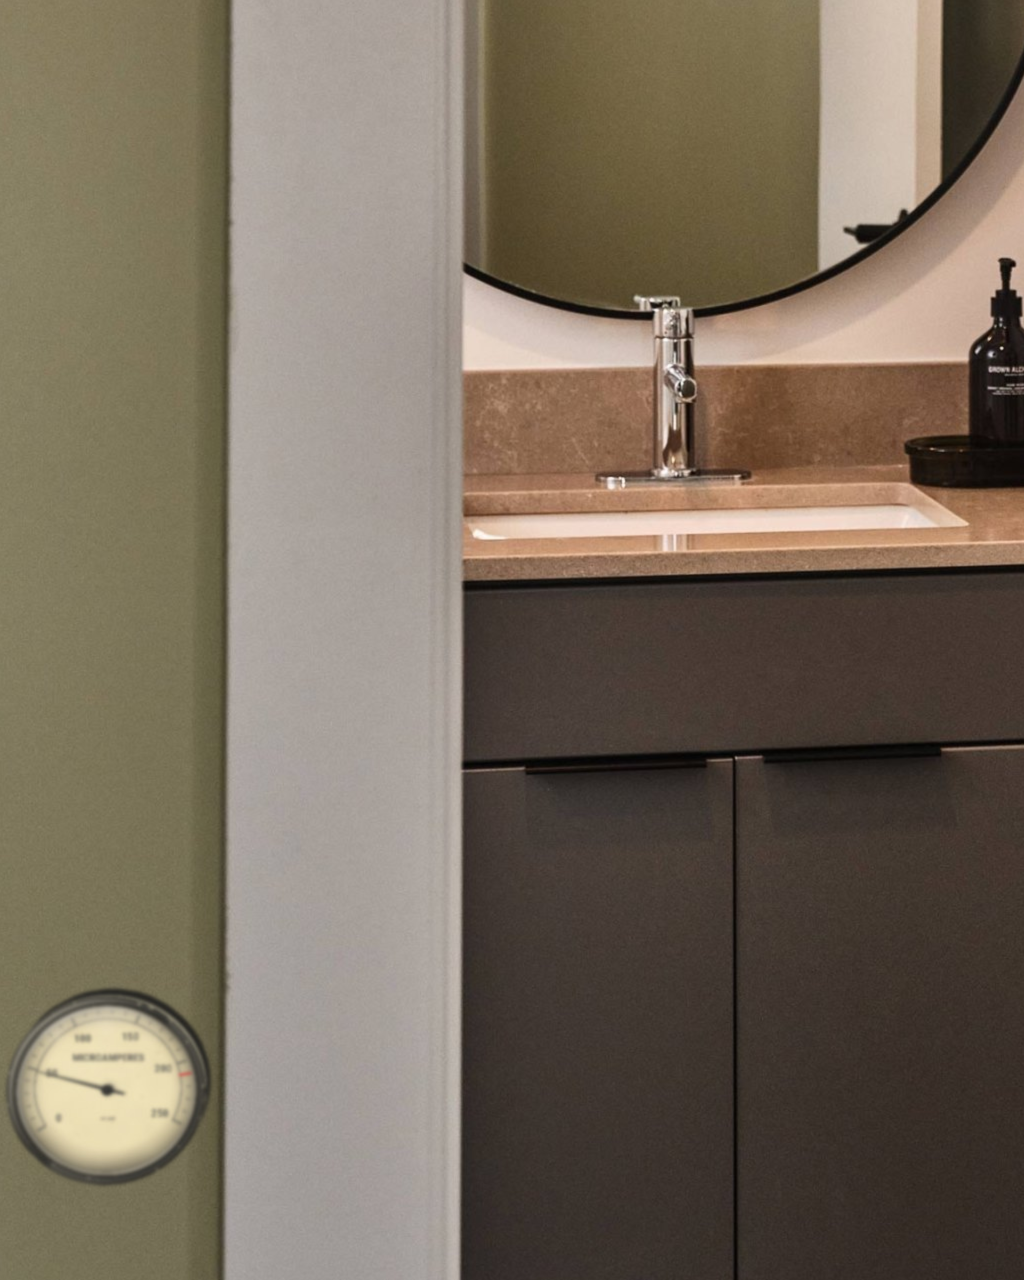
50 µA
